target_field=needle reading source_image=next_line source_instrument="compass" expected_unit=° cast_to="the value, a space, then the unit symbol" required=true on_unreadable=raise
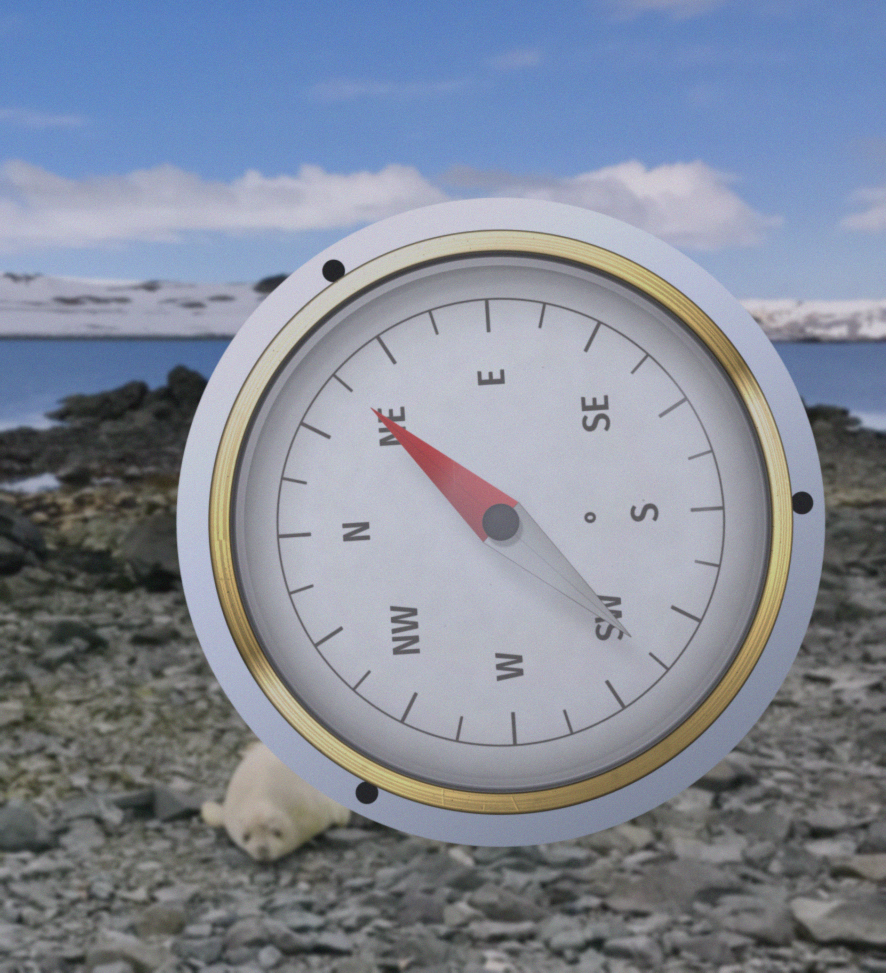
45 °
